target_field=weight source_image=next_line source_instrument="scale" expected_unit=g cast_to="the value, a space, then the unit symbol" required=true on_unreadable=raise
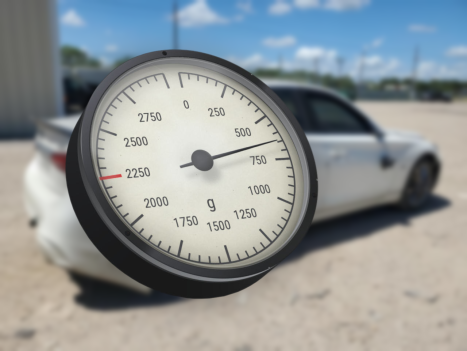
650 g
